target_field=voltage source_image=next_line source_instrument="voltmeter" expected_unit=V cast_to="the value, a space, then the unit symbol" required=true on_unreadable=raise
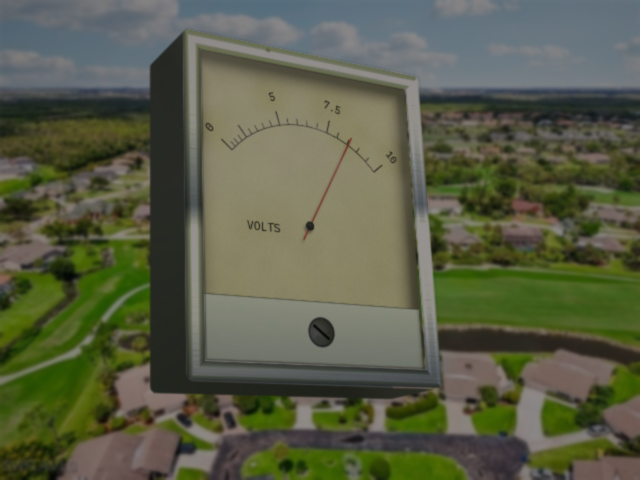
8.5 V
